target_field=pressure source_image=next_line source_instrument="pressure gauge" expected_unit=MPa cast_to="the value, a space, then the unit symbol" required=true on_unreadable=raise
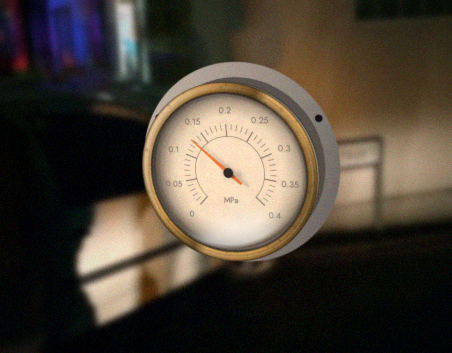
0.13 MPa
